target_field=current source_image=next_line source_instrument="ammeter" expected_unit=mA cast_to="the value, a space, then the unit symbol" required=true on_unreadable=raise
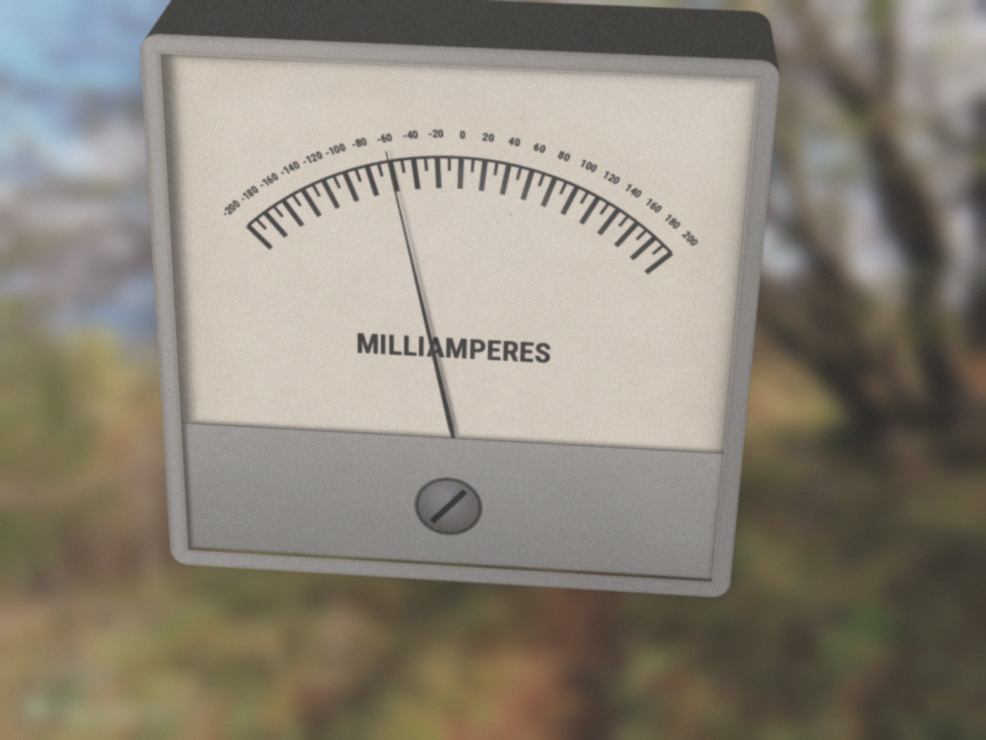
-60 mA
